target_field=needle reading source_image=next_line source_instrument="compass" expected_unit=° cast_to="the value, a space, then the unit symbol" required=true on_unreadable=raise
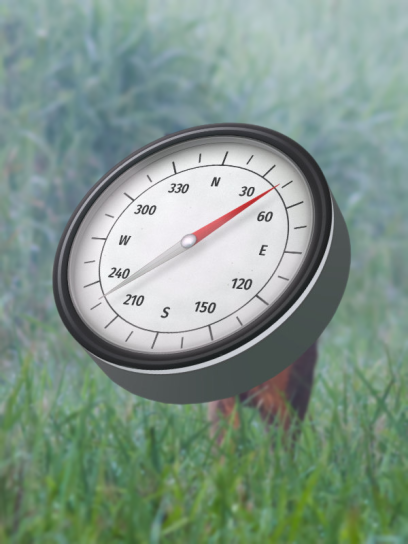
45 °
